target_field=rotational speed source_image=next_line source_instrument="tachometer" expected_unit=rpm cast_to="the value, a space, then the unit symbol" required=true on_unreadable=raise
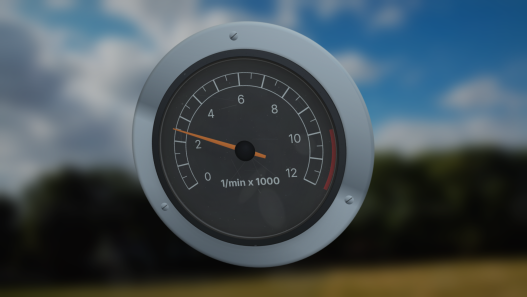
2500 rpm
